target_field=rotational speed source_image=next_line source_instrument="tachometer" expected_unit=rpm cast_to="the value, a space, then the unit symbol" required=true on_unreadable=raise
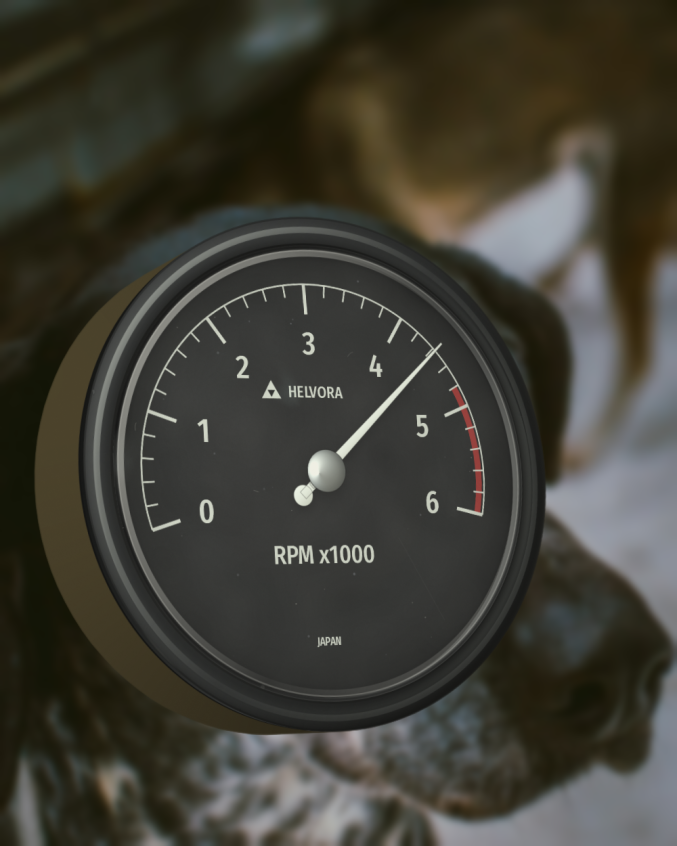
4400 rpm
